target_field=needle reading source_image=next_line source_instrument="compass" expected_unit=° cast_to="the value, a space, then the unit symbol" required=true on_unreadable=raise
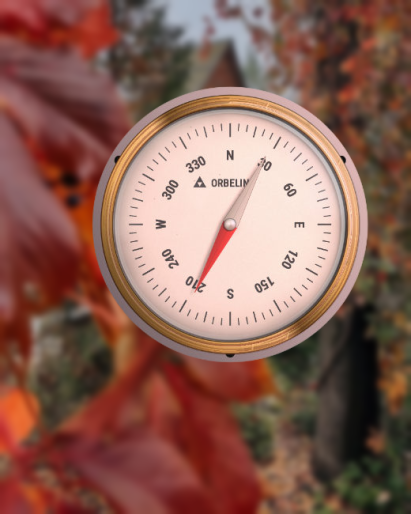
207.5 °
